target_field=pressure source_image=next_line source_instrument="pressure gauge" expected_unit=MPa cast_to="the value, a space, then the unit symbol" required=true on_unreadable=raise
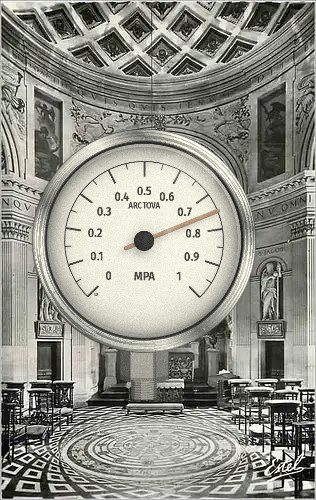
0.75 MPa
